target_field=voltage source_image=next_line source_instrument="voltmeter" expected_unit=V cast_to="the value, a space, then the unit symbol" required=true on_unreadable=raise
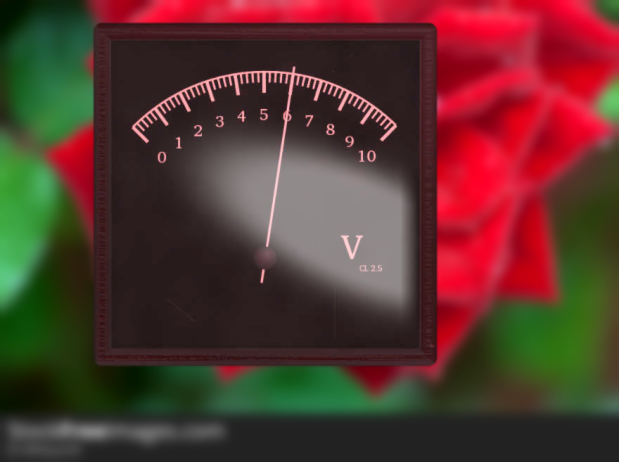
6 V
